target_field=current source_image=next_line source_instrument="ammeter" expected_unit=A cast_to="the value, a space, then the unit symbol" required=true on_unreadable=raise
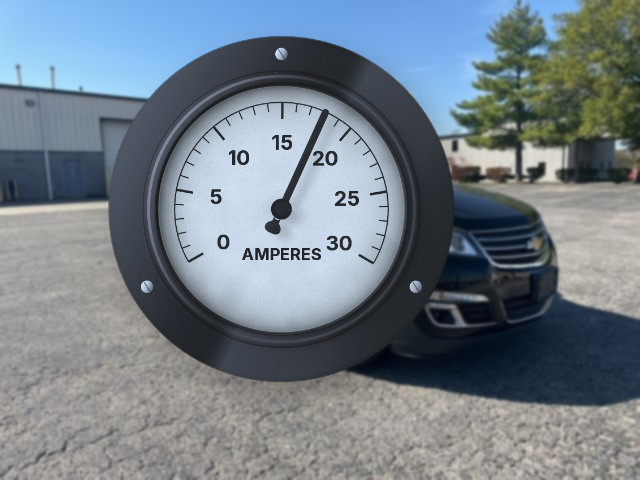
18 A
